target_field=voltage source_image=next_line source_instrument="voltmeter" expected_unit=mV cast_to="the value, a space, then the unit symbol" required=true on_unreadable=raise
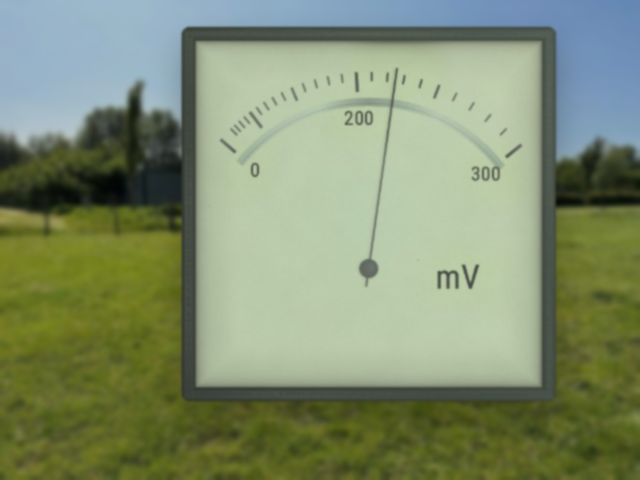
225 mV
